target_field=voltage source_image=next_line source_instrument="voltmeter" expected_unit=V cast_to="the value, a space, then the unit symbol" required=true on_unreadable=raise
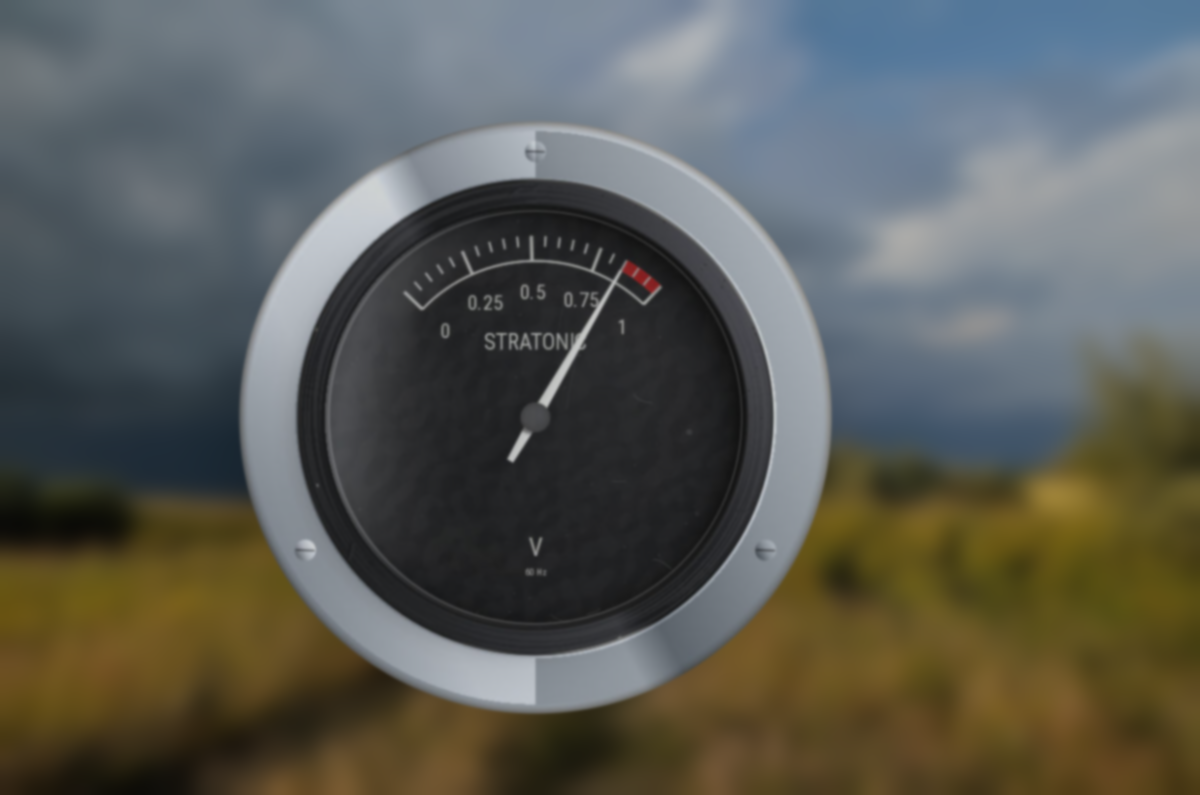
0.85 V
